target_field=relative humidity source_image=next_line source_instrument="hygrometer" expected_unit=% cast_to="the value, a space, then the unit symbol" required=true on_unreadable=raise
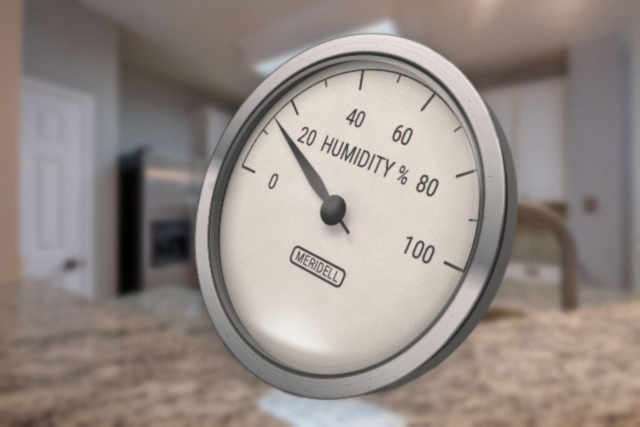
15 %
